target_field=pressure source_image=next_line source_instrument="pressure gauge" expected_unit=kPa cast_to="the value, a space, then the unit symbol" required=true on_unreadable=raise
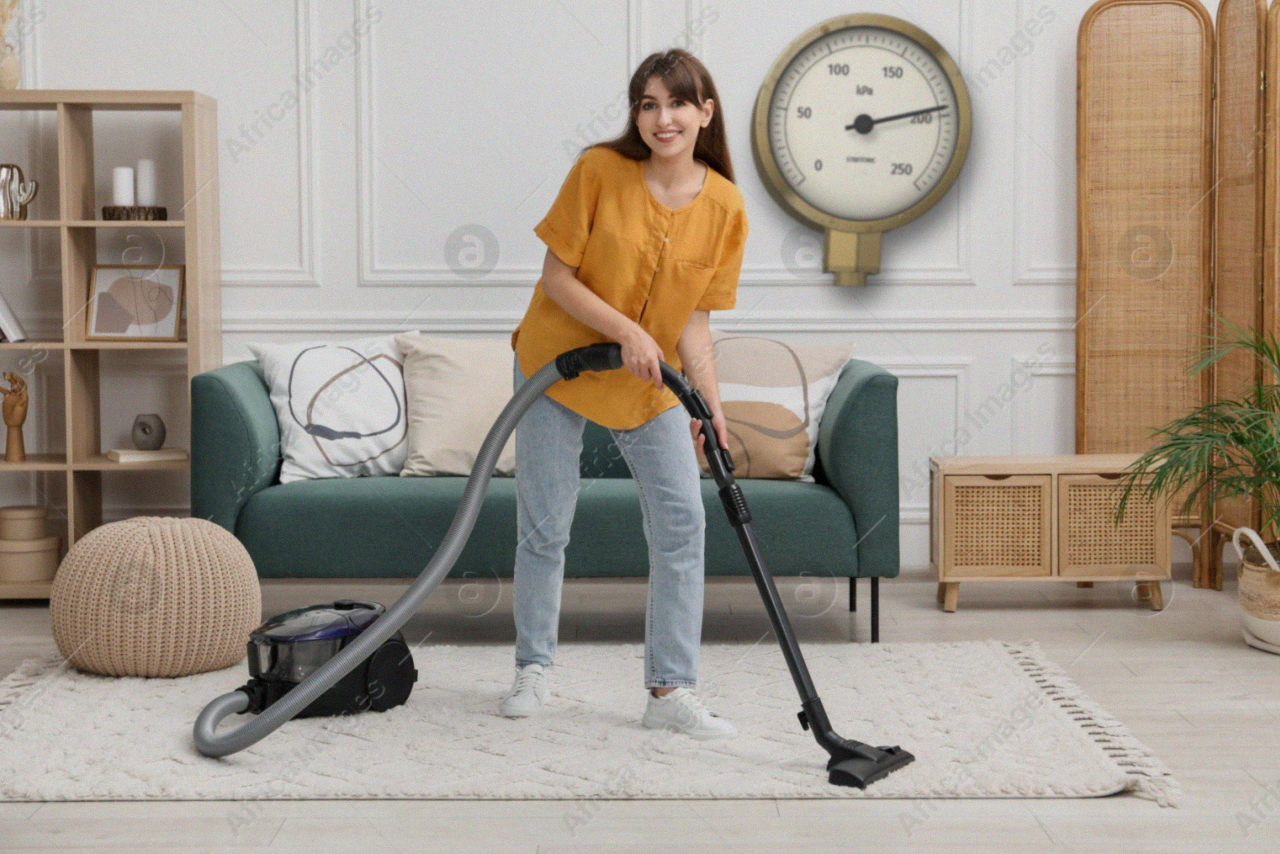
195 kPa
